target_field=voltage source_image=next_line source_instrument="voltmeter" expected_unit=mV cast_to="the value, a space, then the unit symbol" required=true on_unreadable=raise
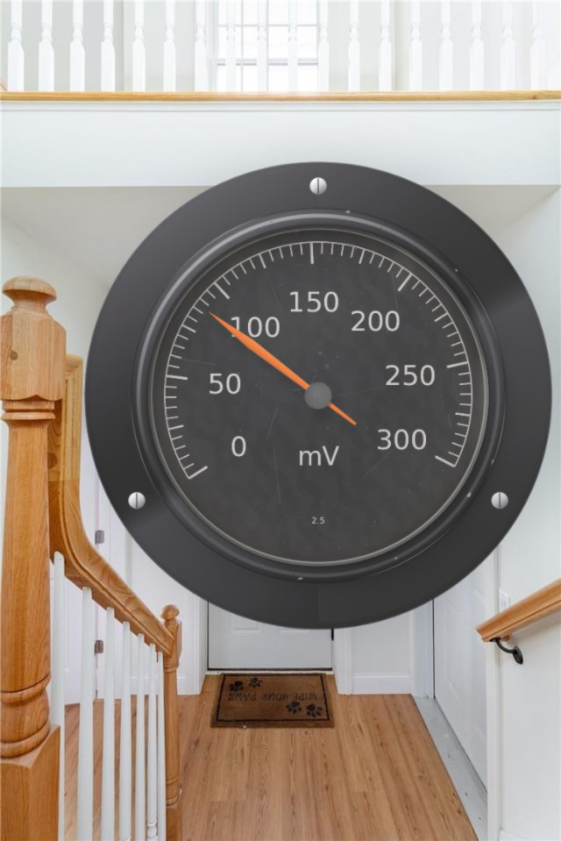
87.5 mV
